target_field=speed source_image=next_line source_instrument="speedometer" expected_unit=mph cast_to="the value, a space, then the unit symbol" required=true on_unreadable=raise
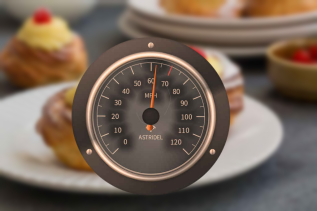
62.5 mph
